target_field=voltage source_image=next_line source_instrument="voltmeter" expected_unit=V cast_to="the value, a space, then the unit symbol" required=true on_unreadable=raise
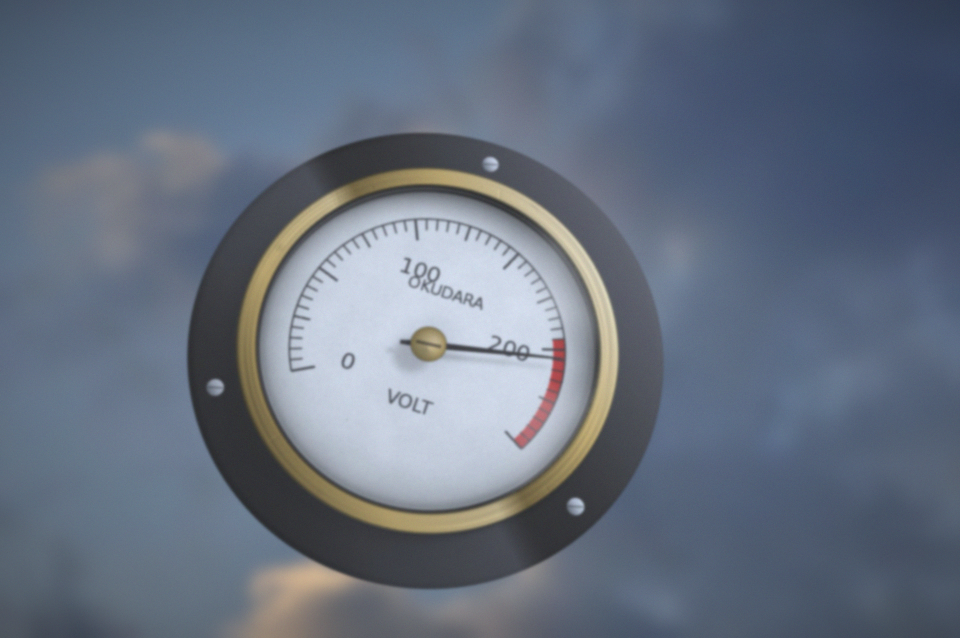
205 V
